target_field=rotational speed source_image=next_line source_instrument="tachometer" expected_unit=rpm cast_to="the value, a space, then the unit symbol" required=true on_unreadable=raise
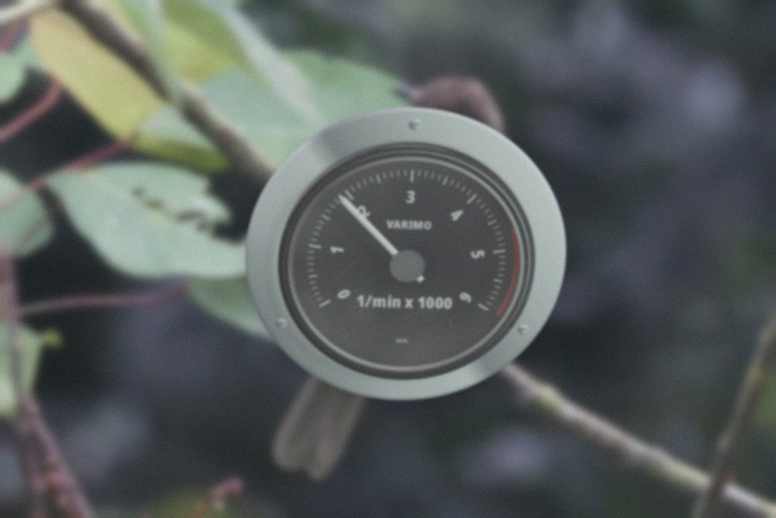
1900 rpm
